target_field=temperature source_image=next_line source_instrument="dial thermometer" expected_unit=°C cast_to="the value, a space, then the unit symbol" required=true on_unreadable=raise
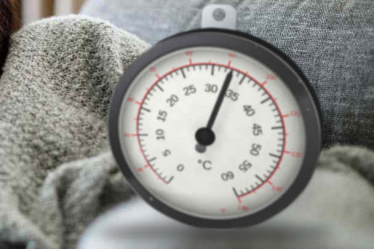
33 °C
